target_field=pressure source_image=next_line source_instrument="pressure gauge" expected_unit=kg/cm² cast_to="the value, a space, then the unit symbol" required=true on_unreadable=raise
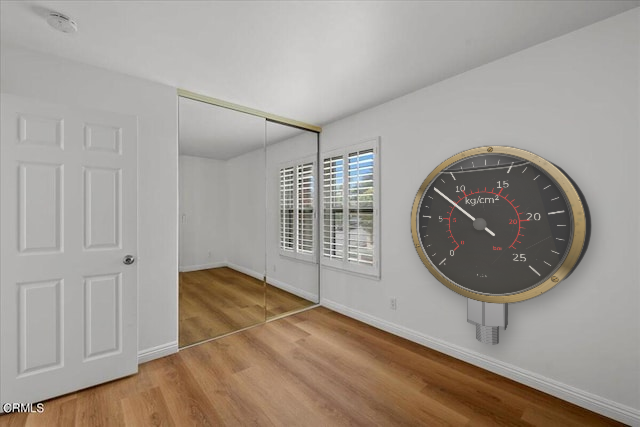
8 kg/cm²
